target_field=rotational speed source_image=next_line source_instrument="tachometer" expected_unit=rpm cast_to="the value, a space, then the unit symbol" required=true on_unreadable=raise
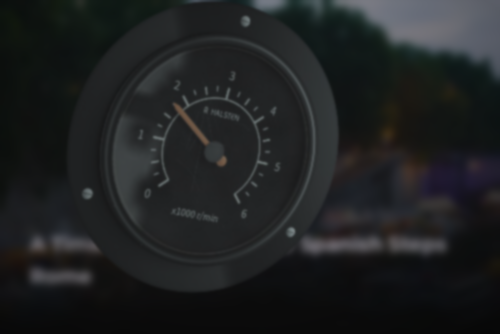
1750 rpm
